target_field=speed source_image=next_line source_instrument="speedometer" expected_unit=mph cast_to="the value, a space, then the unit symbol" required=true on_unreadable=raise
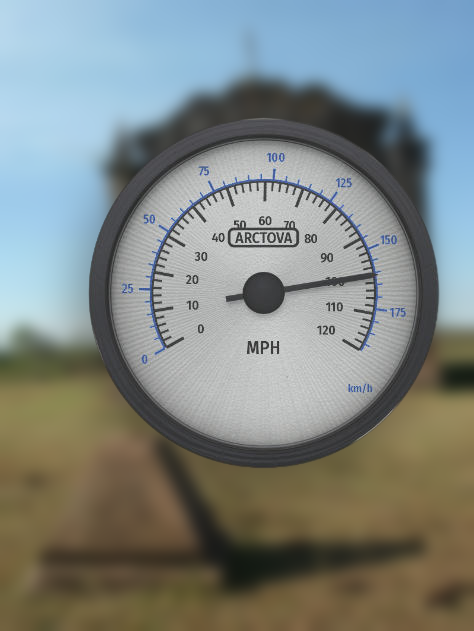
100 mph
